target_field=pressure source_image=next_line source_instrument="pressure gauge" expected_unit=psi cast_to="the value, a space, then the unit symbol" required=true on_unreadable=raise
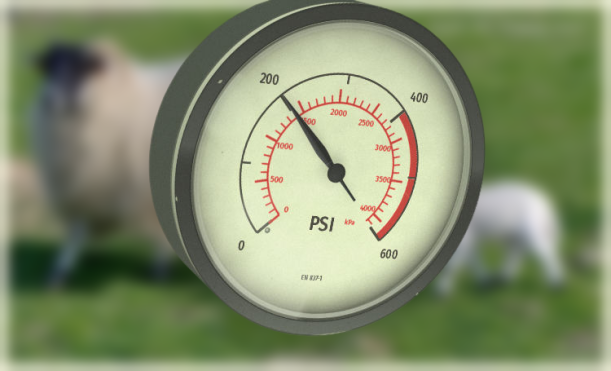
200 psi
